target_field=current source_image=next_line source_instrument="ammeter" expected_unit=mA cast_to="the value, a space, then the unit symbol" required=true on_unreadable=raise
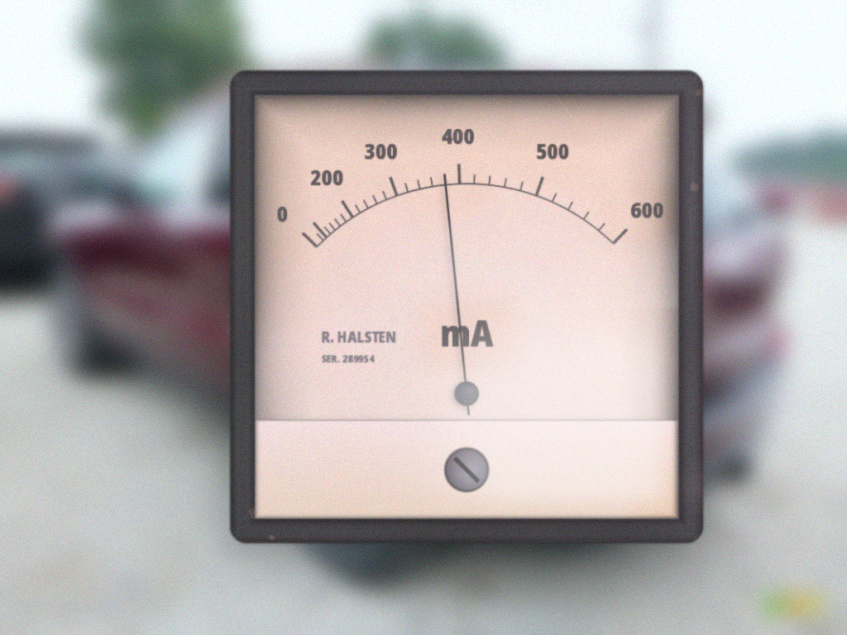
380 mA
